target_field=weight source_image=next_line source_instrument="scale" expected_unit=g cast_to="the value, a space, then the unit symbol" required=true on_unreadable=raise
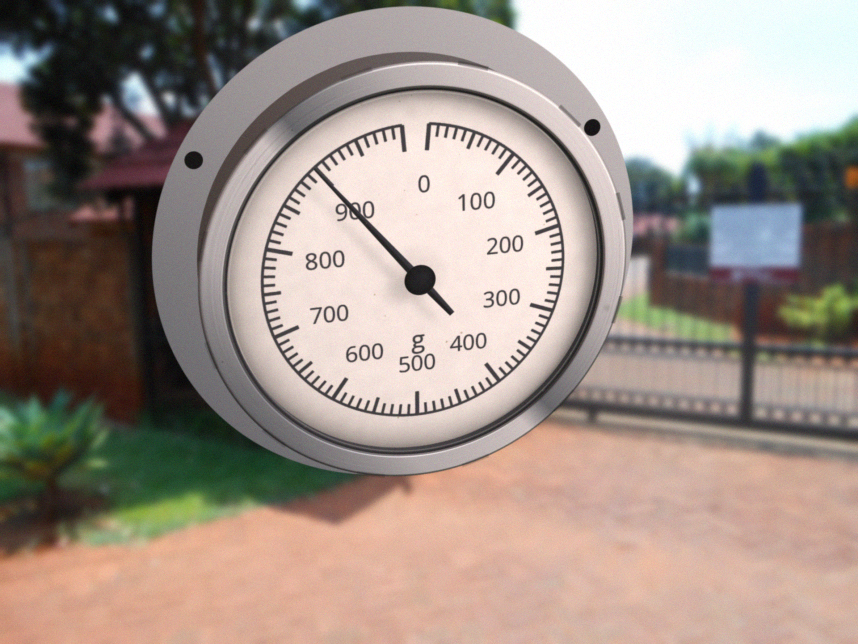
900 g
